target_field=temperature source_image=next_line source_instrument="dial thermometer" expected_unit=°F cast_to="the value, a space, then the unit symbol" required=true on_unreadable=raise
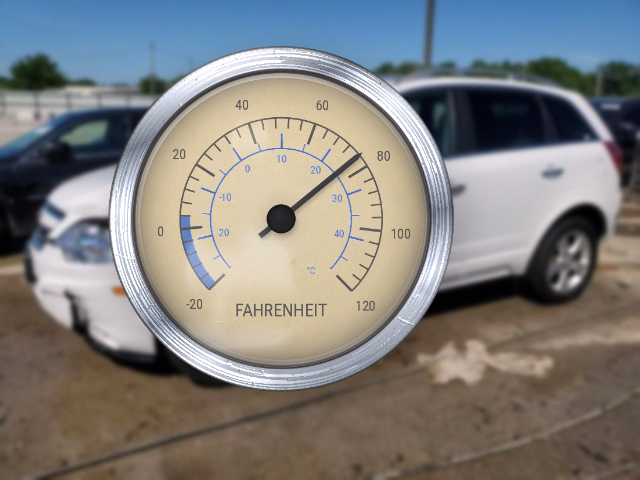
76 °F
